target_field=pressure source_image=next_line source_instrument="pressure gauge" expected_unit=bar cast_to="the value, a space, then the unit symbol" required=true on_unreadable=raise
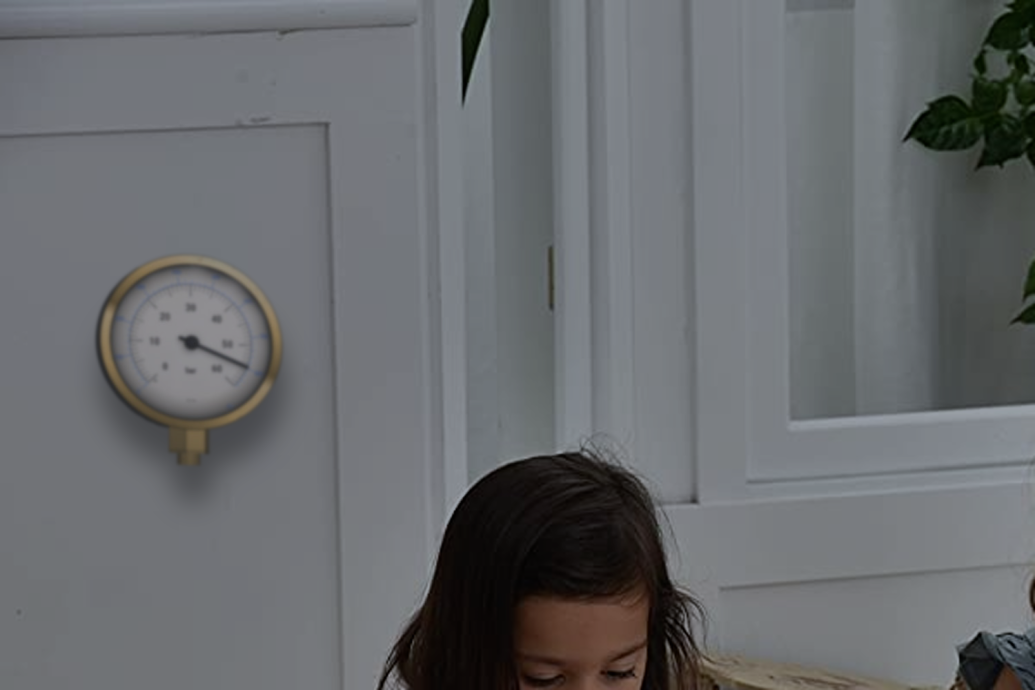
55 bar
